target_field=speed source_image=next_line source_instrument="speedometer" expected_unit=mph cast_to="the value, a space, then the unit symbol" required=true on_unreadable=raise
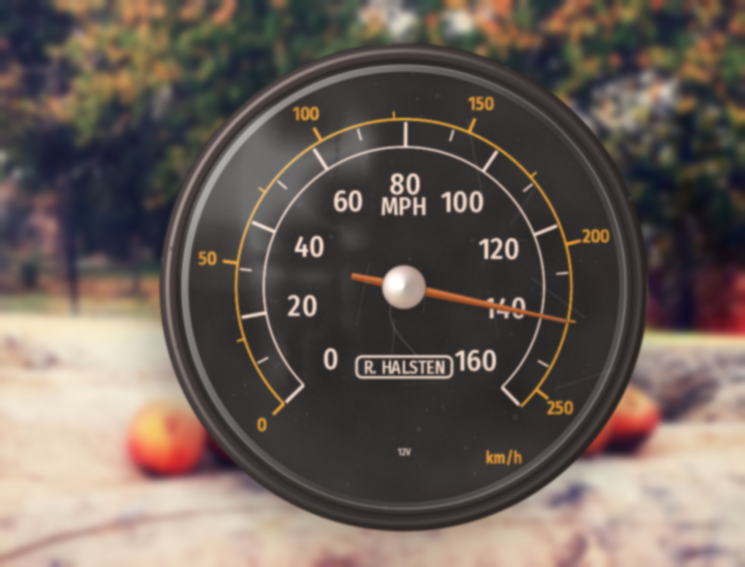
140 mph
